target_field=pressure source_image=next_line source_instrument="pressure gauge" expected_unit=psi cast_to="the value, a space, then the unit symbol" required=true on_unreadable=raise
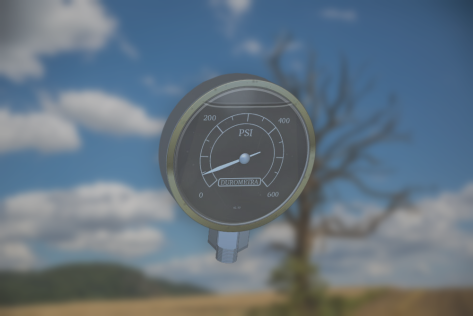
50 psi
